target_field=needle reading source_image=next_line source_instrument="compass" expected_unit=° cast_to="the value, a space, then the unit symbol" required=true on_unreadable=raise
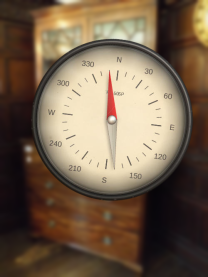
350 °
